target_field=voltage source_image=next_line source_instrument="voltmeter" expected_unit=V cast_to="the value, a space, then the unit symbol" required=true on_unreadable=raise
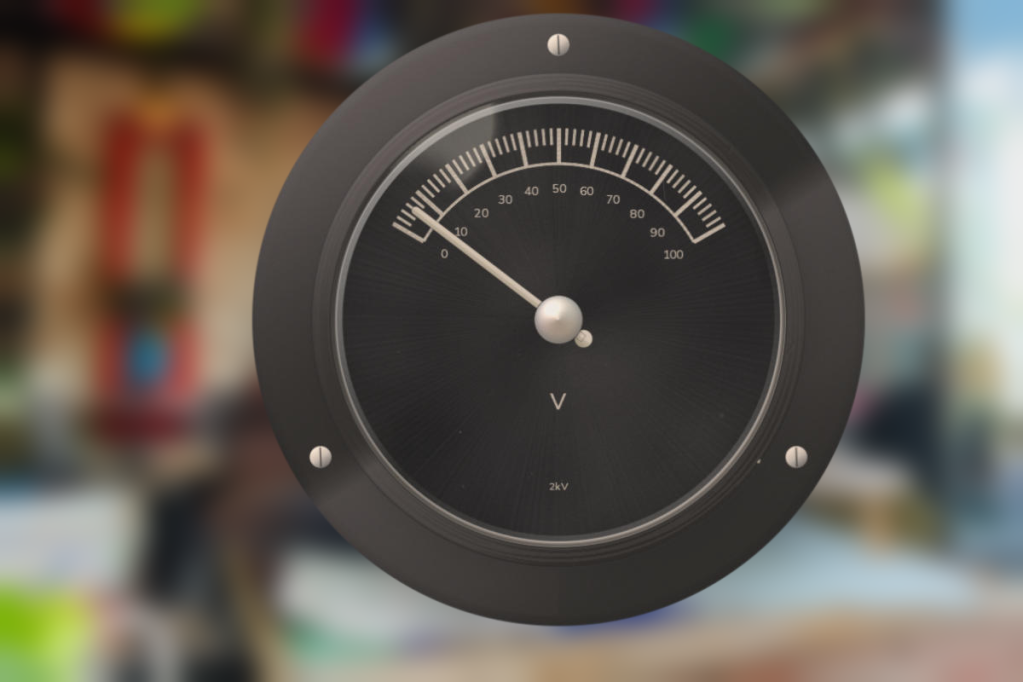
6 V
